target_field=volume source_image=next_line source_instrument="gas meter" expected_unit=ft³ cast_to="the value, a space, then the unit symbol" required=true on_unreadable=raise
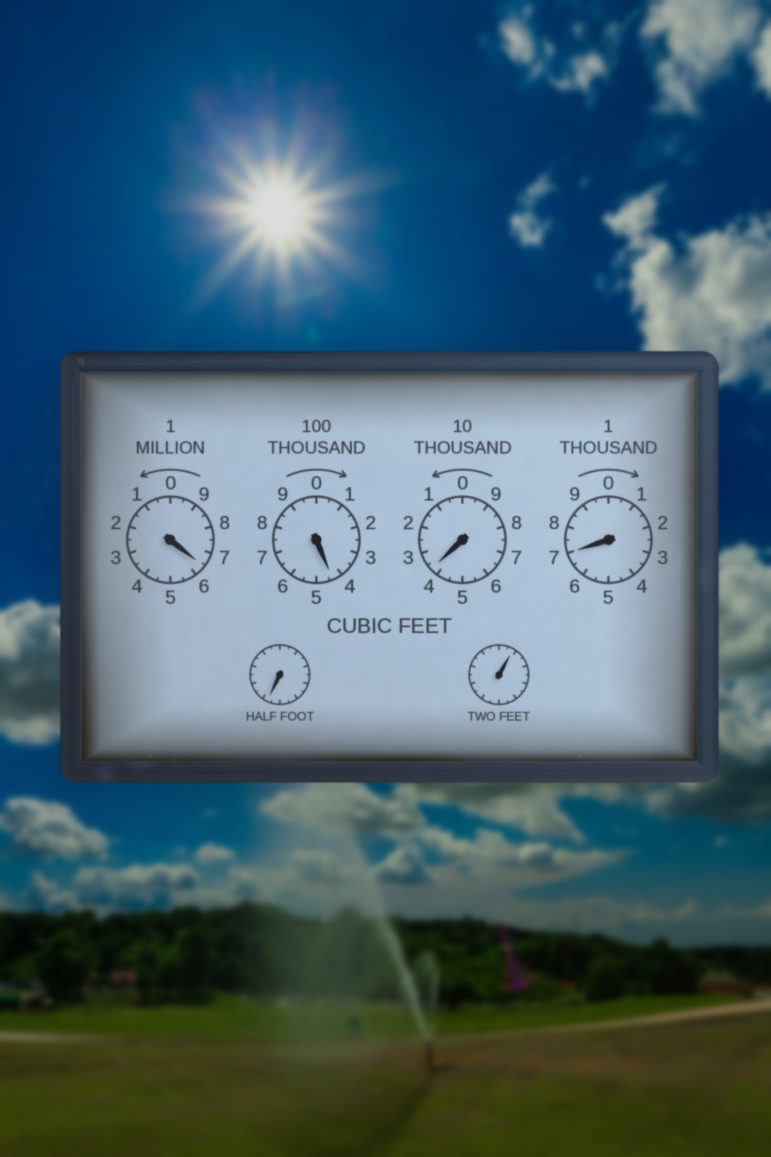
643700 ft³
